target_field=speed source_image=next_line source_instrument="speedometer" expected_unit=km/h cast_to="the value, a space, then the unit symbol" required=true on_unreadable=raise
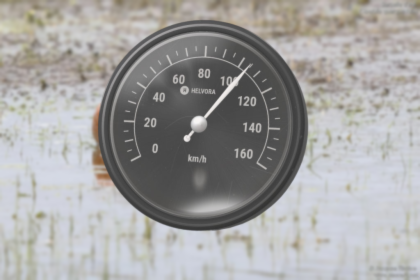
105 km/h
